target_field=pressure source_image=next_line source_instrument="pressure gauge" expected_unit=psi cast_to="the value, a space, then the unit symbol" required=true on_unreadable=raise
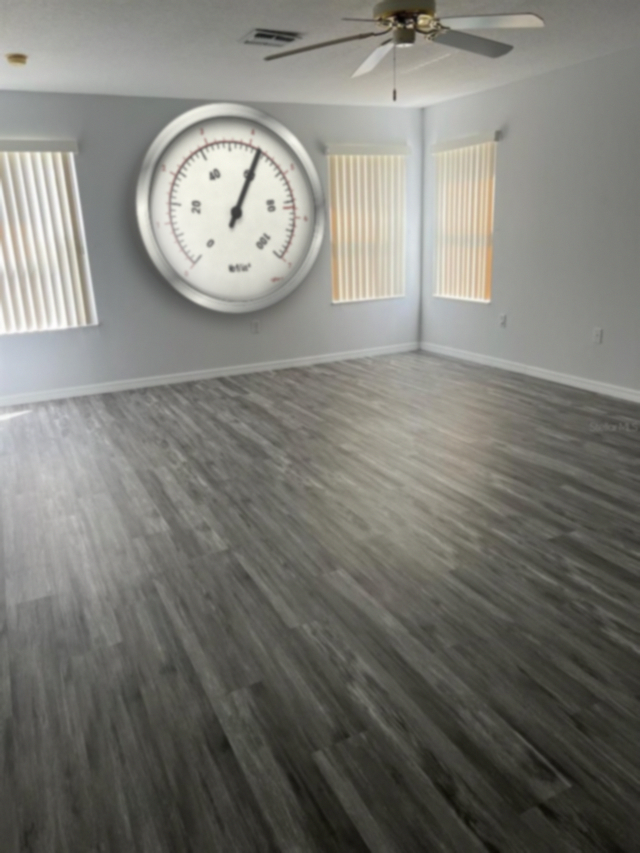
60 psi
